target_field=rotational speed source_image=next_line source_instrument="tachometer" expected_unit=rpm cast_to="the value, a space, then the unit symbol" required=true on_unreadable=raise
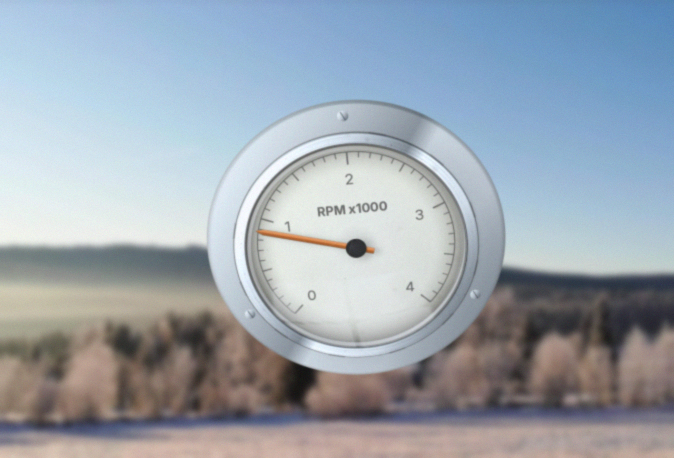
900 rpm
